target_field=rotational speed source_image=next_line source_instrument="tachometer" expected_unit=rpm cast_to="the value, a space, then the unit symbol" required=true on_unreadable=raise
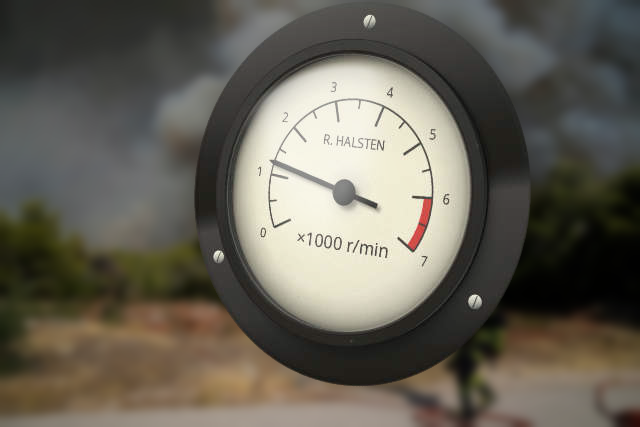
1250 rpm
